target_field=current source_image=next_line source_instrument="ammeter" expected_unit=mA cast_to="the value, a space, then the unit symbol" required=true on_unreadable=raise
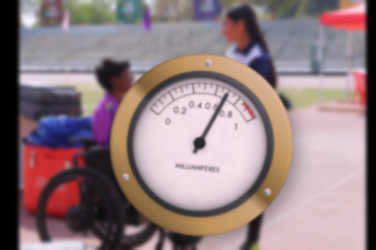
0.7 mA
